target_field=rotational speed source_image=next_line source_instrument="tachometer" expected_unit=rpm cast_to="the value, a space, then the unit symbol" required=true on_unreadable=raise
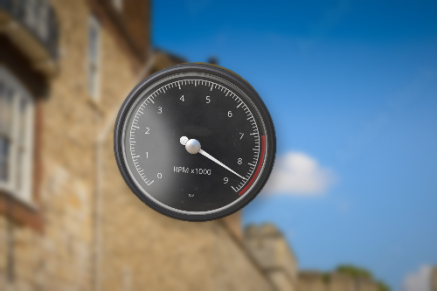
8500 rpm
